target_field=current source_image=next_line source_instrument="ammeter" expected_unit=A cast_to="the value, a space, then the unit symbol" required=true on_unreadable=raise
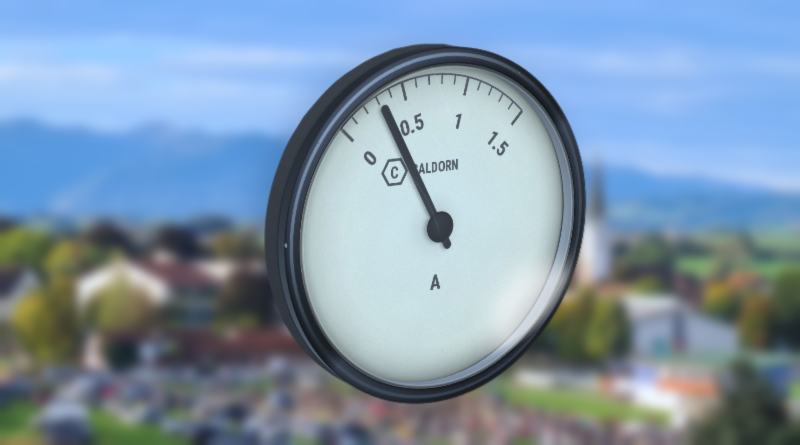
0.3 A
